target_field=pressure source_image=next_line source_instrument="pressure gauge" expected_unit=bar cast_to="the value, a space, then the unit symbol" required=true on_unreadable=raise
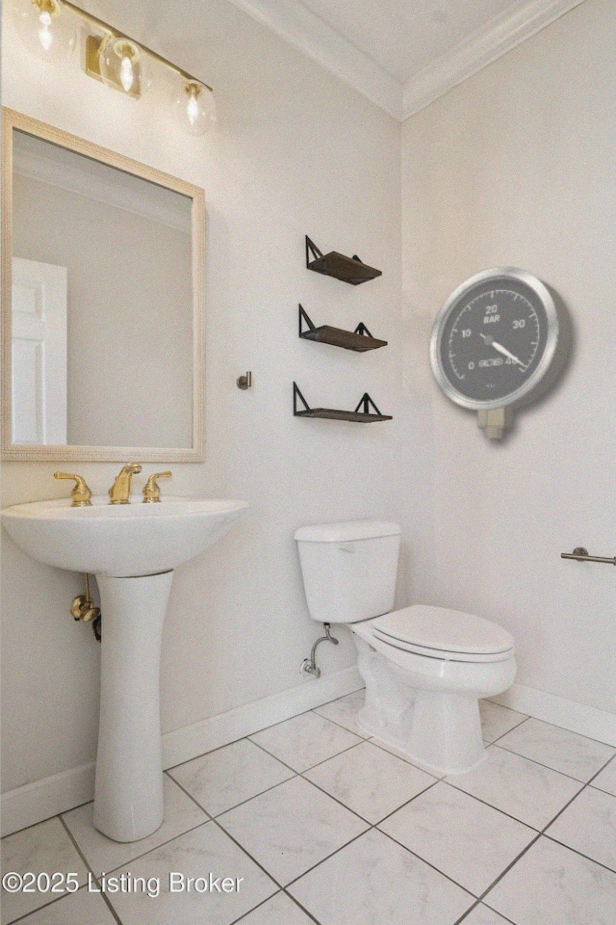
39 bar
